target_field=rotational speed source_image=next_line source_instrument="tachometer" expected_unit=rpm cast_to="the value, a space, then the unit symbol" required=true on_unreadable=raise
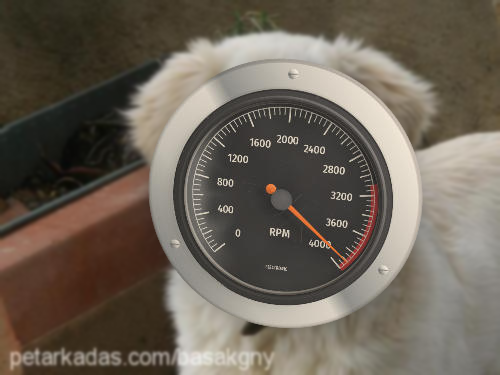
3900 rpm
